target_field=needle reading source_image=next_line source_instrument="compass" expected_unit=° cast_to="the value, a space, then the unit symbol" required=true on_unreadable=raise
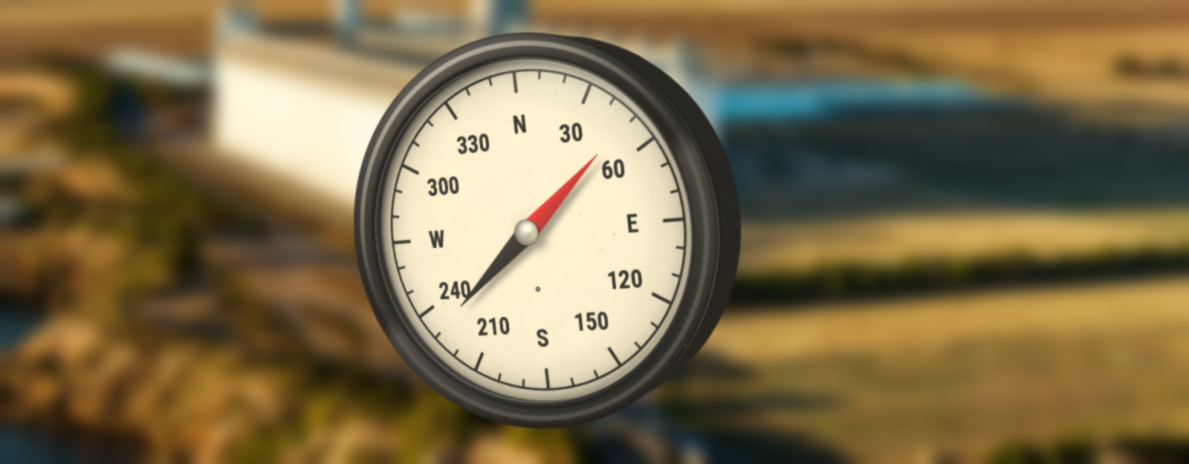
50 °
